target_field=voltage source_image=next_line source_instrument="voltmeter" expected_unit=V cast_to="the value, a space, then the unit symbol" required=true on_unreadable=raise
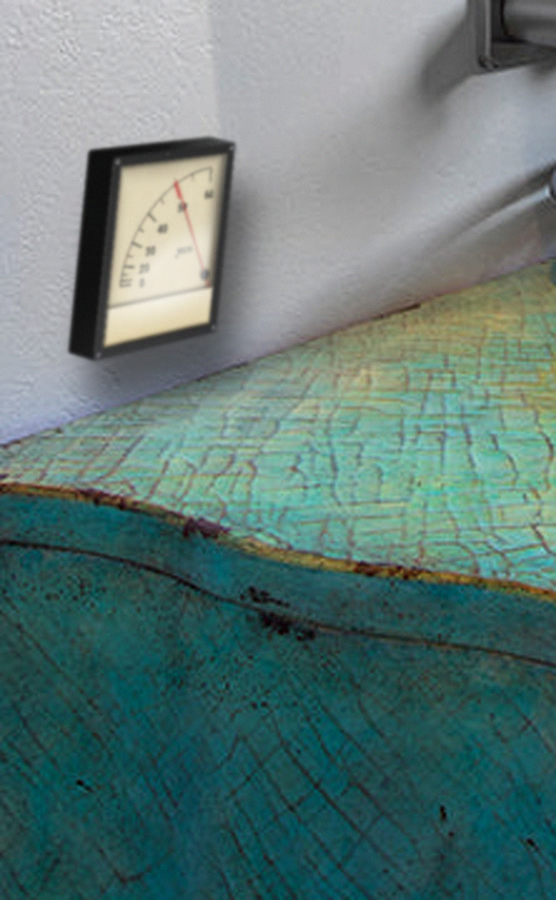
50 V
